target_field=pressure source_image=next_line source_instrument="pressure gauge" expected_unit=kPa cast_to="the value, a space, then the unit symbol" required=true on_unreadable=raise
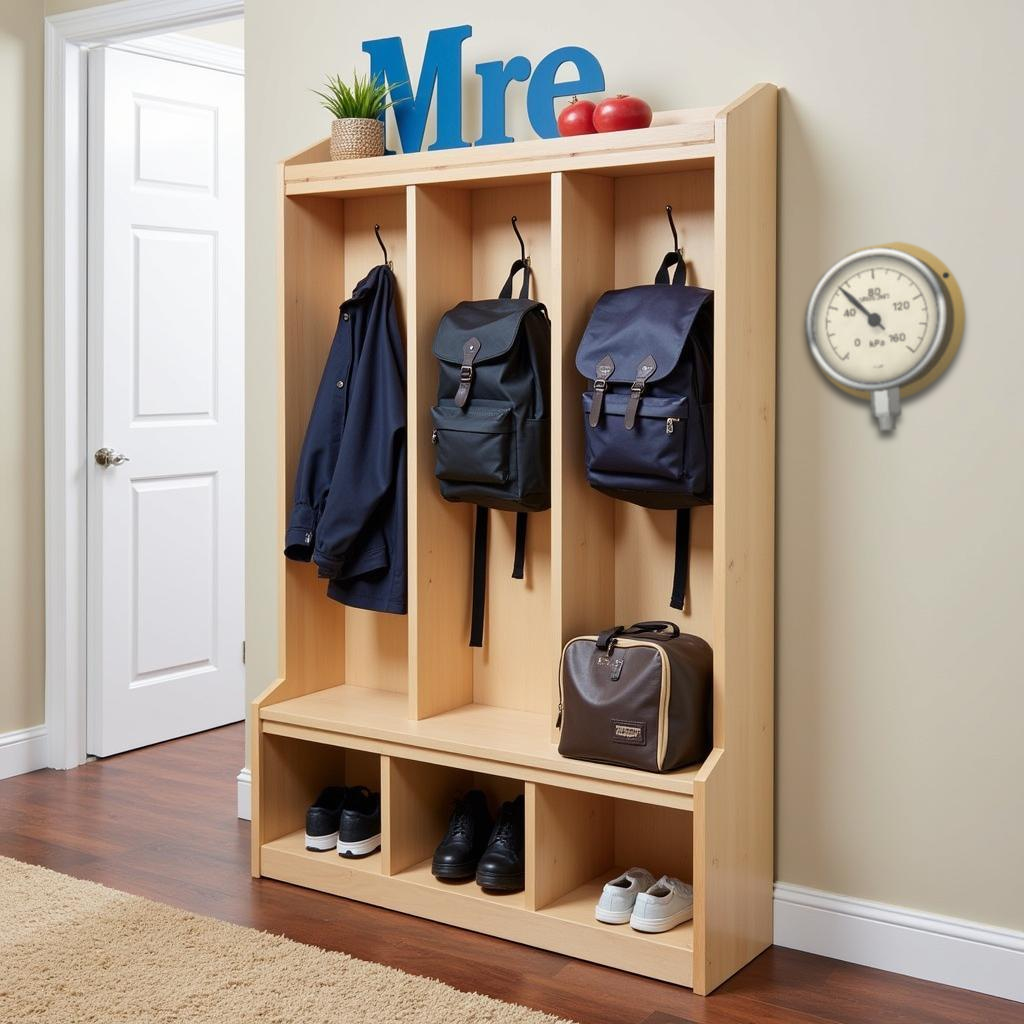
55 kPa
